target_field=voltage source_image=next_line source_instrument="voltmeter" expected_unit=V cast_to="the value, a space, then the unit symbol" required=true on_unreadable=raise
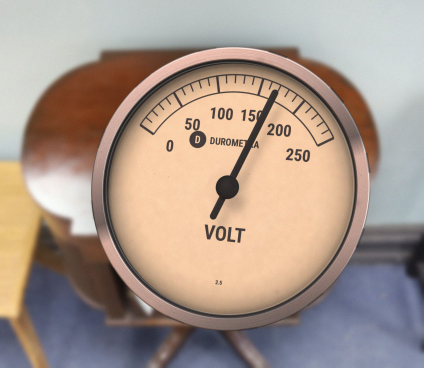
170 V
